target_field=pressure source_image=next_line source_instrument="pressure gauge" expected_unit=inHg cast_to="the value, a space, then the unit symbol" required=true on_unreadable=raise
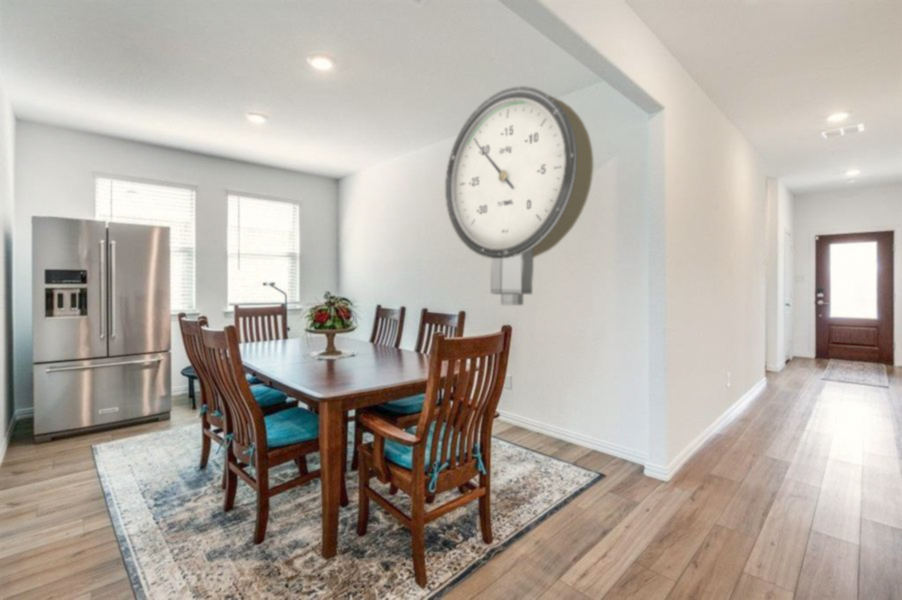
-20 inHg
